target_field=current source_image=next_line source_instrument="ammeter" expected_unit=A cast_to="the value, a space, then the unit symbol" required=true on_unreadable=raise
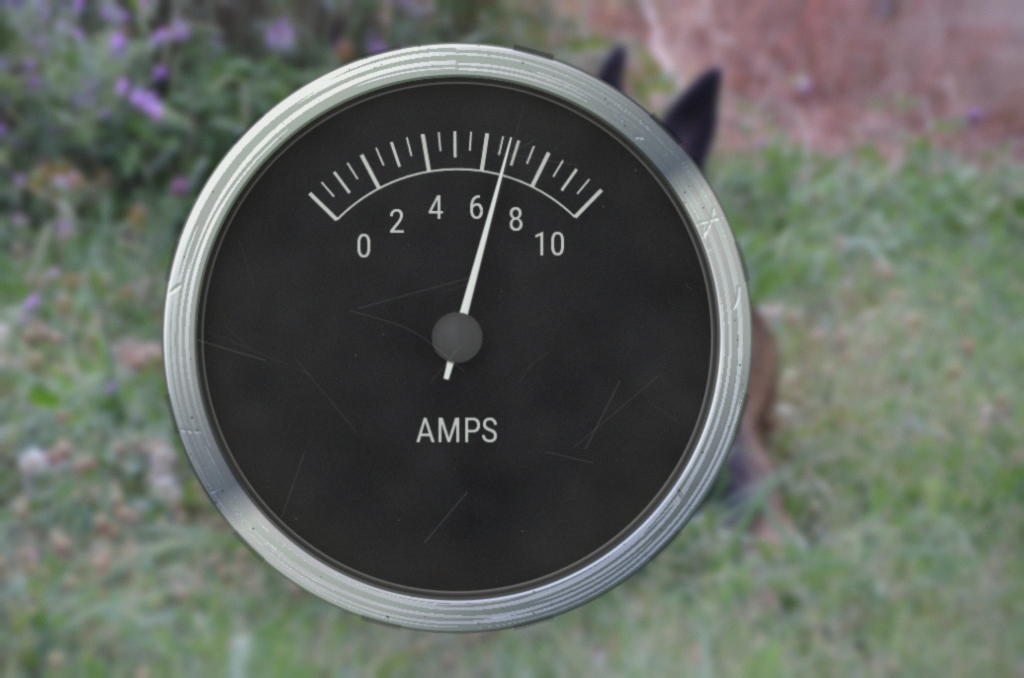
6.75 A
